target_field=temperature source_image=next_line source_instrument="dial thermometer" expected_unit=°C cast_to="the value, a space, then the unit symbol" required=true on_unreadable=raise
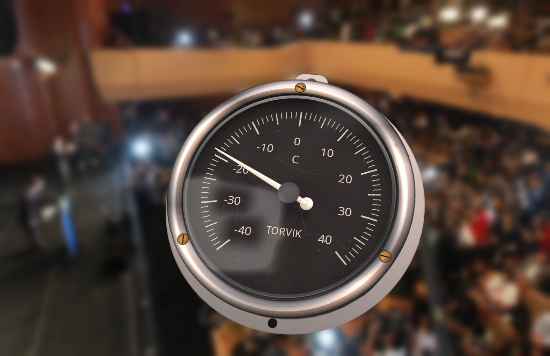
-19 °C
